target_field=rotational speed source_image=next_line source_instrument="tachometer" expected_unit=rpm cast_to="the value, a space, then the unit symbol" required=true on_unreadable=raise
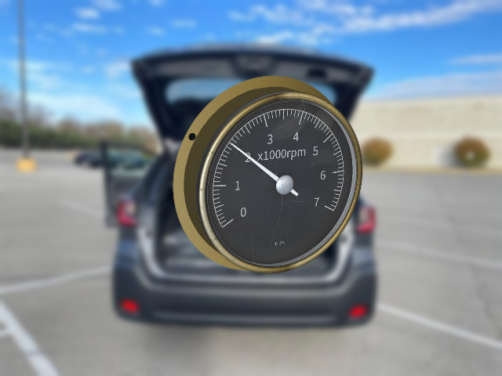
2000 rpm
